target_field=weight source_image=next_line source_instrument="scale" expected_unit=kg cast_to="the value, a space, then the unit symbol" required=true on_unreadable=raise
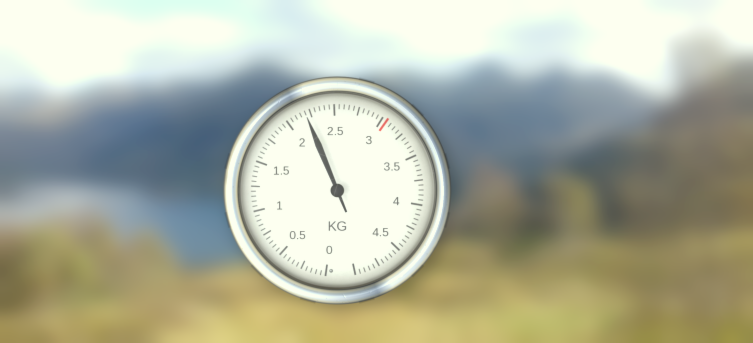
2.2 kg
